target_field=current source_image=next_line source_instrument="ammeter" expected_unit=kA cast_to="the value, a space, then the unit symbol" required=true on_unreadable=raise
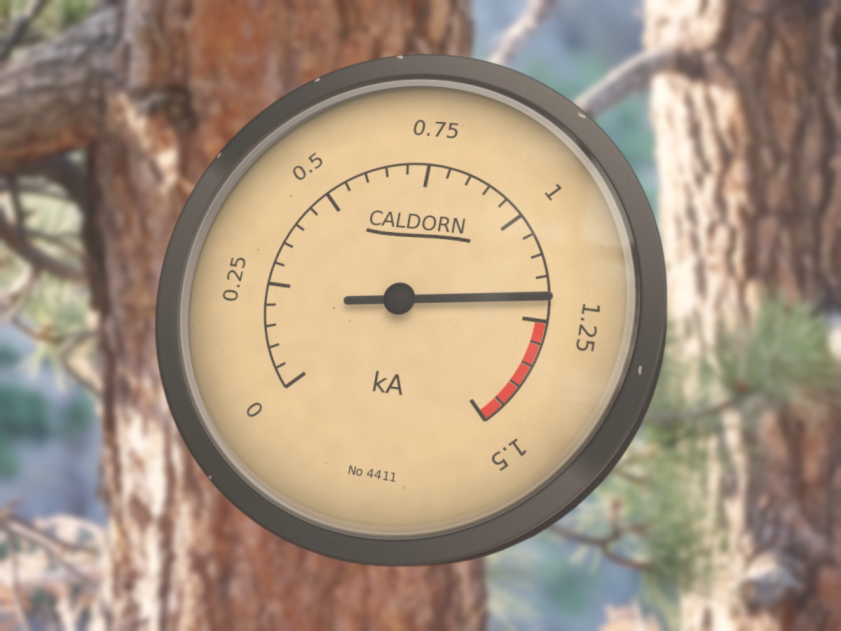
1.2 kA
